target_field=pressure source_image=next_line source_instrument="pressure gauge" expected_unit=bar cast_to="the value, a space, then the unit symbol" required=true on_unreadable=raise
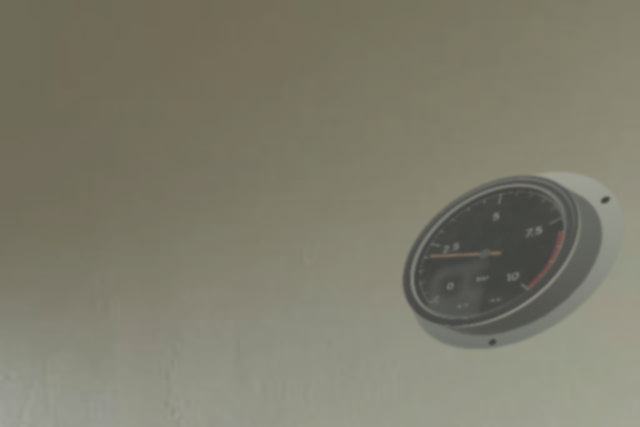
2 bar
